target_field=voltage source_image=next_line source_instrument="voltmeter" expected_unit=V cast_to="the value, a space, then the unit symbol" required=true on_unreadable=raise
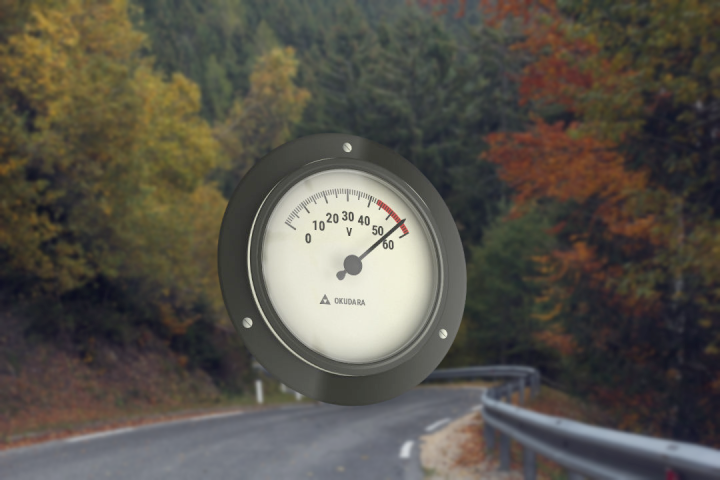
55 V
